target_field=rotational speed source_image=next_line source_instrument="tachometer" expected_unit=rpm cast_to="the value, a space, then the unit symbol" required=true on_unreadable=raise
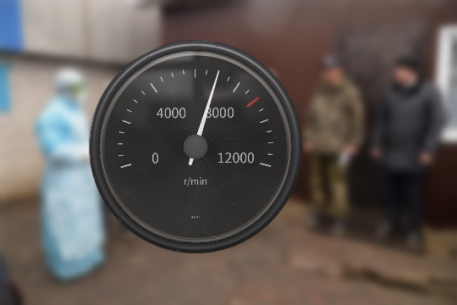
7000 rpm
